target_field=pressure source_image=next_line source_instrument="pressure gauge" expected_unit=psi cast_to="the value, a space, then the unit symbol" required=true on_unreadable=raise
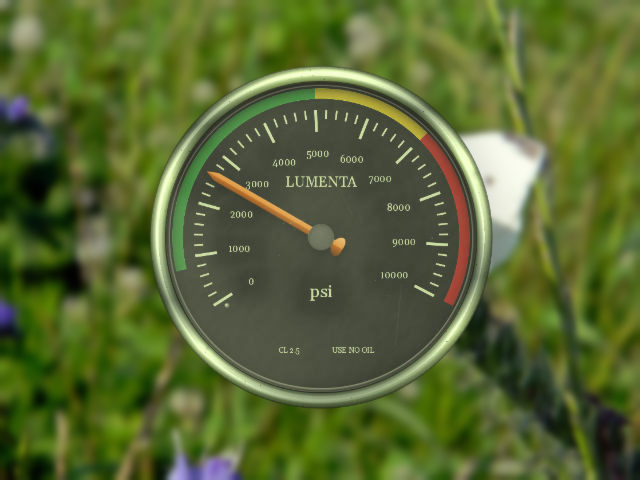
2600 psi
